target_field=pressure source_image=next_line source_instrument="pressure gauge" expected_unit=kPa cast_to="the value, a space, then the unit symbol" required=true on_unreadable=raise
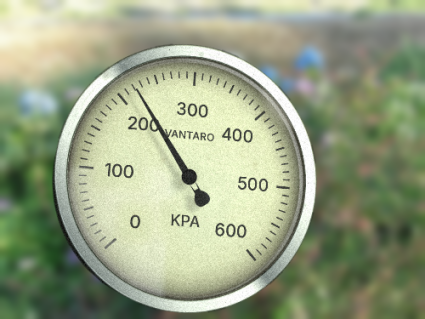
220 kPa
